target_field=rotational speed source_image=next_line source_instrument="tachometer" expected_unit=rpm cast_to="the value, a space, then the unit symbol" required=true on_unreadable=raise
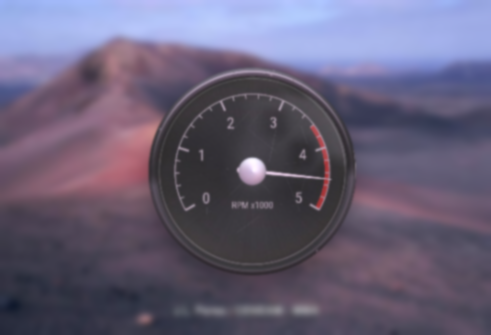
4500 rpm
